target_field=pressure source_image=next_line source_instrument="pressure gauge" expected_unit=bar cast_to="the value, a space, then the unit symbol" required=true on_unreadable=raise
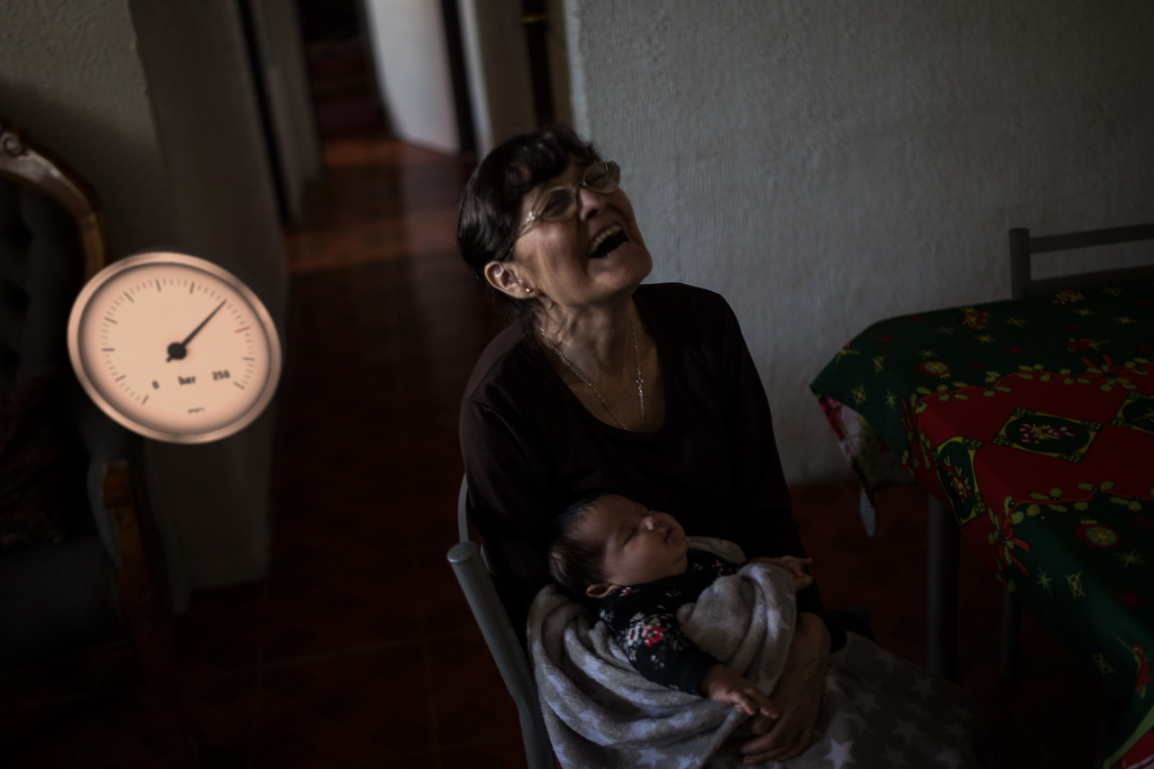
175 bar
